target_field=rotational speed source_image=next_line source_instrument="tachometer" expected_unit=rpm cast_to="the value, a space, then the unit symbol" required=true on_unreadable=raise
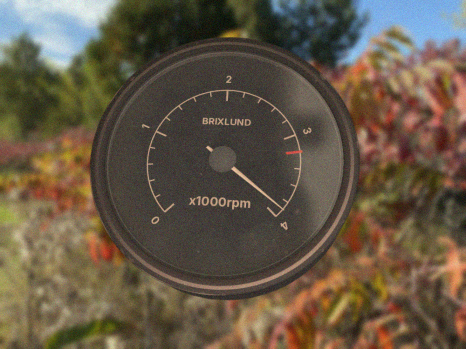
3900 rpm
